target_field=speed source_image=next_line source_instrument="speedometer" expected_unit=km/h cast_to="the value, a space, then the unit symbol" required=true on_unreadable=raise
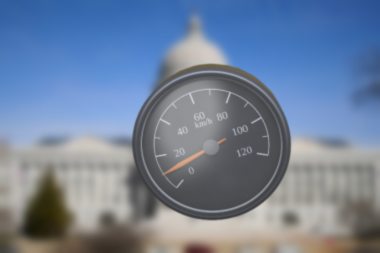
10 km/h
